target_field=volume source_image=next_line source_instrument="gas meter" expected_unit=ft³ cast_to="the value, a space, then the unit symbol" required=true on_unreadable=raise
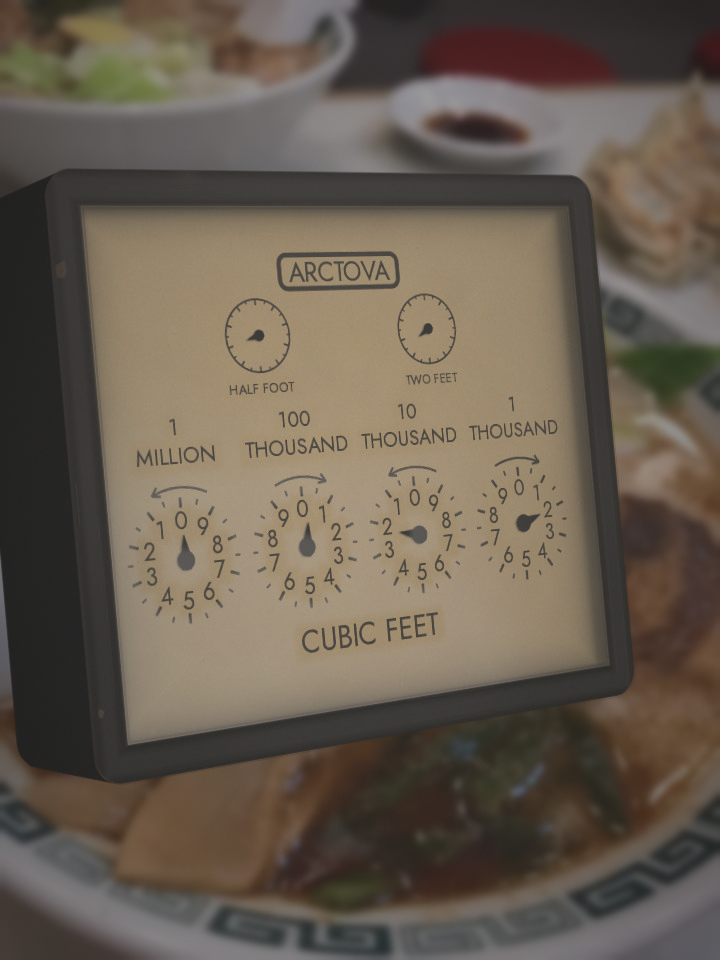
2200 ft³
